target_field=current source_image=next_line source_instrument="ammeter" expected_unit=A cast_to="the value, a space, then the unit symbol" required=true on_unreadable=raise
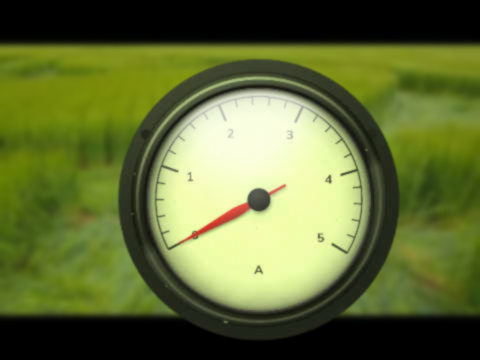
0 A
